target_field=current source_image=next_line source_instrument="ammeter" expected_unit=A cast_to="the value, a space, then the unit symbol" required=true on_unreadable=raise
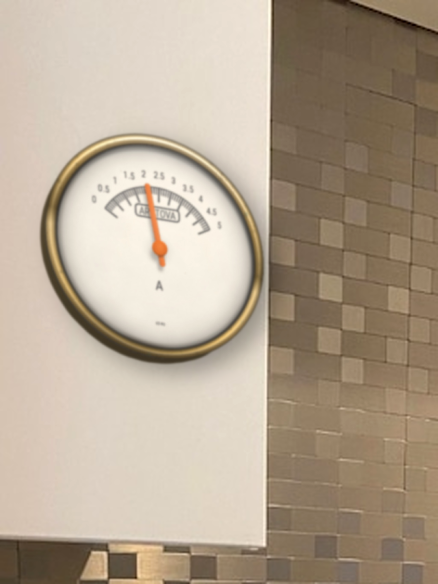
2 A
